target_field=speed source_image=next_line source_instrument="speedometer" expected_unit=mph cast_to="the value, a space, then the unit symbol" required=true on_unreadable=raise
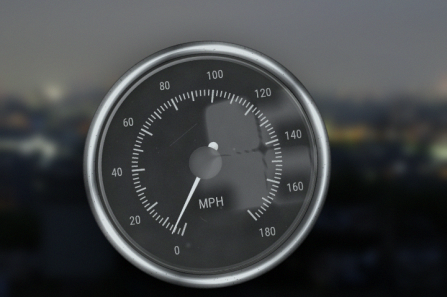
4 mph
